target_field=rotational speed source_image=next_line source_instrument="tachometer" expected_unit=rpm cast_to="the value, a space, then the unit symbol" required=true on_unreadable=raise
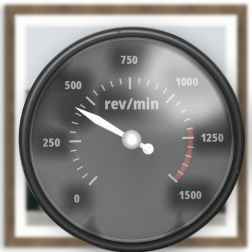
425 rpm
